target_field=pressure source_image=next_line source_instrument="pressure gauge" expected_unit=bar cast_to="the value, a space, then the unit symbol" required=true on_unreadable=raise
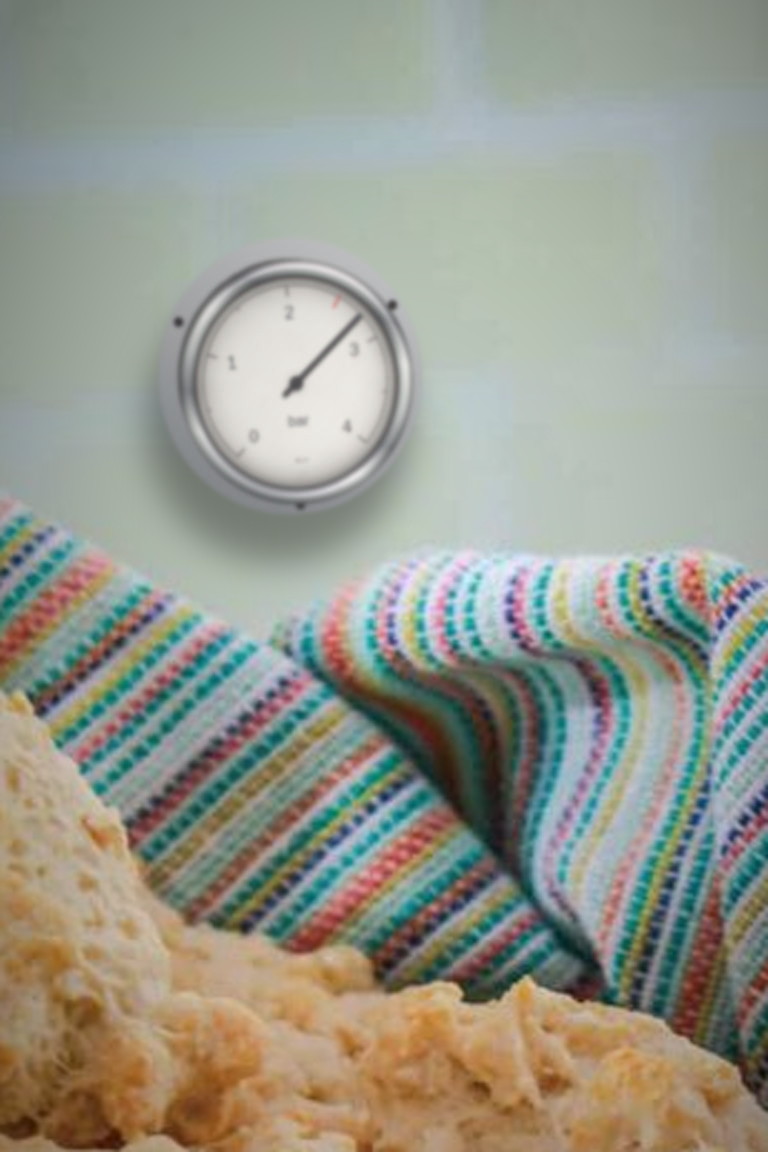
2.75 bar
